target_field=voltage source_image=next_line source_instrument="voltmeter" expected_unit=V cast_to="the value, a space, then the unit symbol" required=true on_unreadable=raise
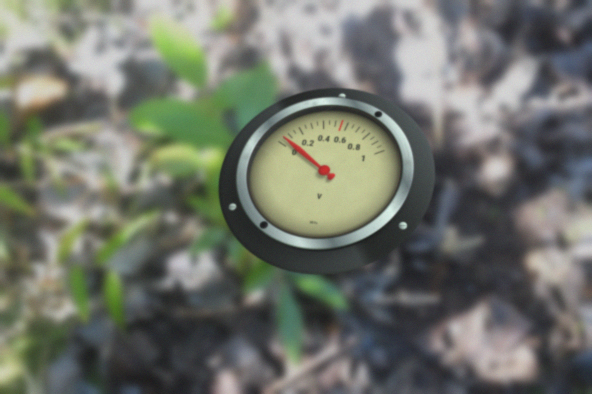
0.05 V
